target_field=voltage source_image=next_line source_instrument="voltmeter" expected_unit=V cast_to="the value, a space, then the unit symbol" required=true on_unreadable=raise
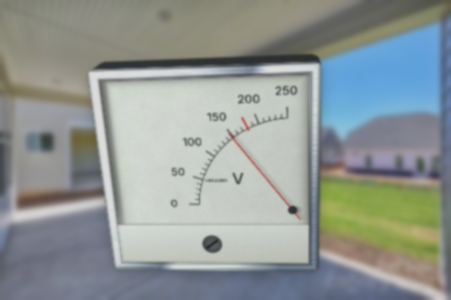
150 V
